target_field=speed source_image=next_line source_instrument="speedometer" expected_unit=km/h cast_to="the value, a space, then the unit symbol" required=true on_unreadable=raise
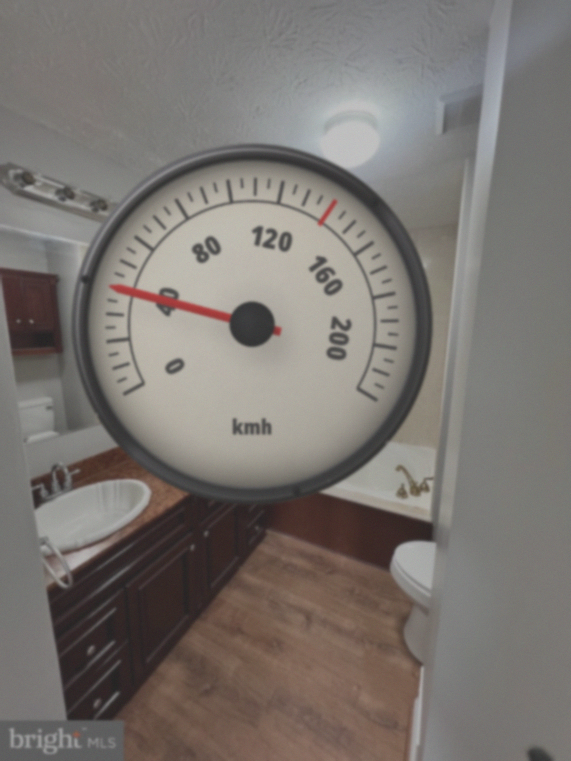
40 km/h
